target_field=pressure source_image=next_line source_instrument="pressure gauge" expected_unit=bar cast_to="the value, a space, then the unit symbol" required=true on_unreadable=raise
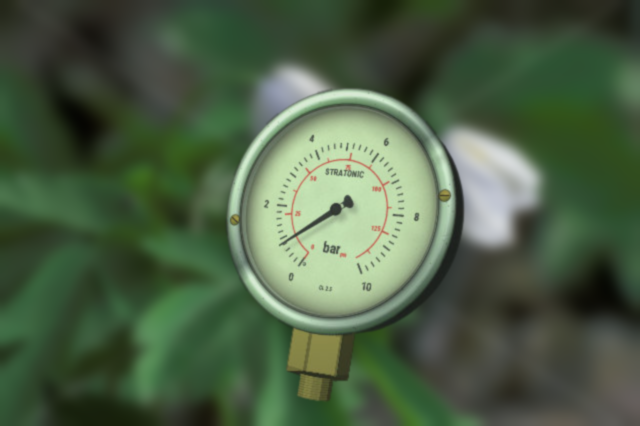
0.8 bar
